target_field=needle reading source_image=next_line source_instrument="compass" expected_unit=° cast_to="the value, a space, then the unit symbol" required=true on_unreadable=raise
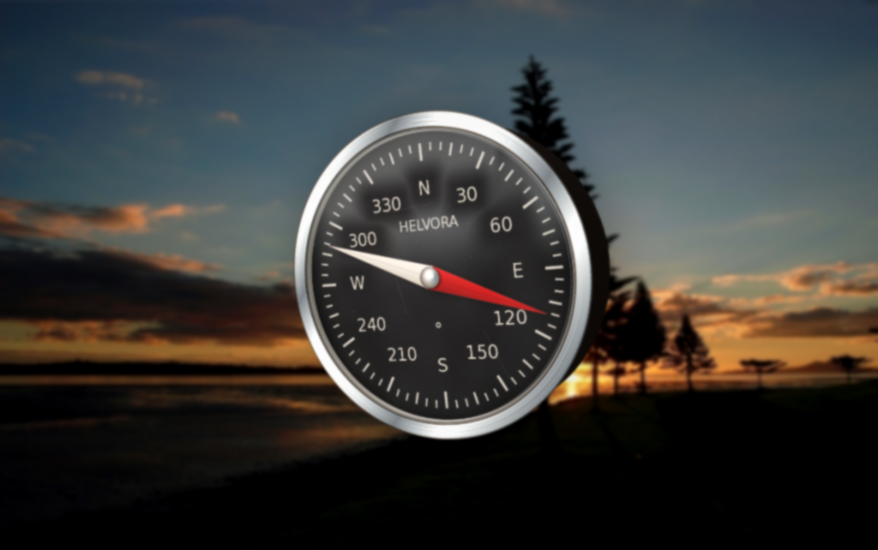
110 °
